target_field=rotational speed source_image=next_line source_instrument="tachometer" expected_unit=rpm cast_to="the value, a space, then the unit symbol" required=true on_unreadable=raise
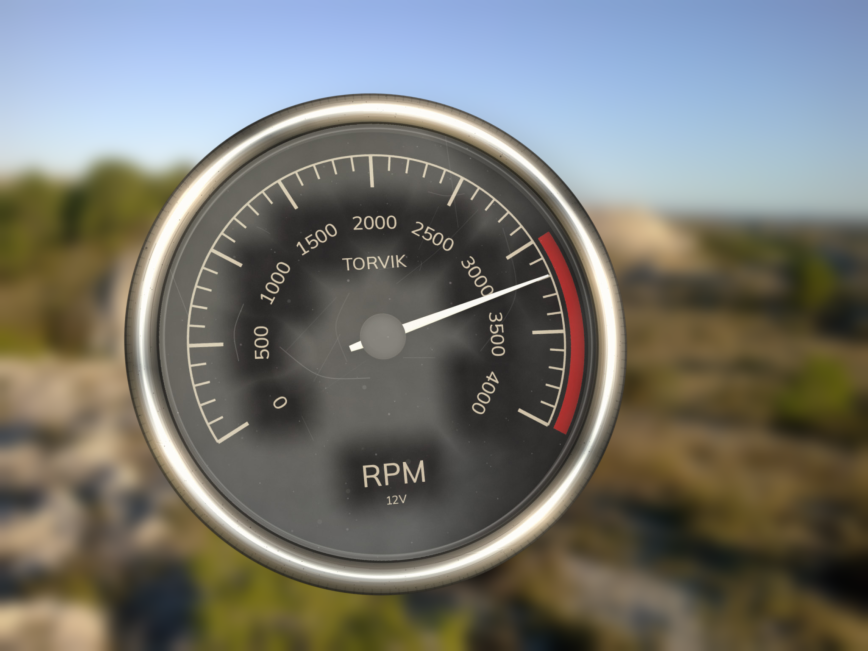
3200 rpm
